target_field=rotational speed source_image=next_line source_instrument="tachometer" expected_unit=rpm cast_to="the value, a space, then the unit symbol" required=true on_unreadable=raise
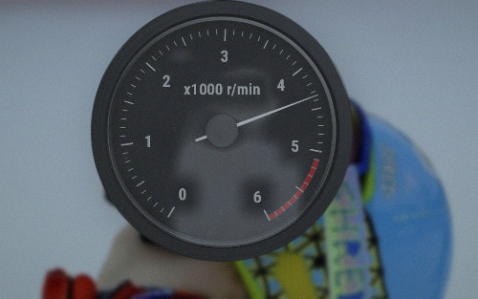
4350 rpm
